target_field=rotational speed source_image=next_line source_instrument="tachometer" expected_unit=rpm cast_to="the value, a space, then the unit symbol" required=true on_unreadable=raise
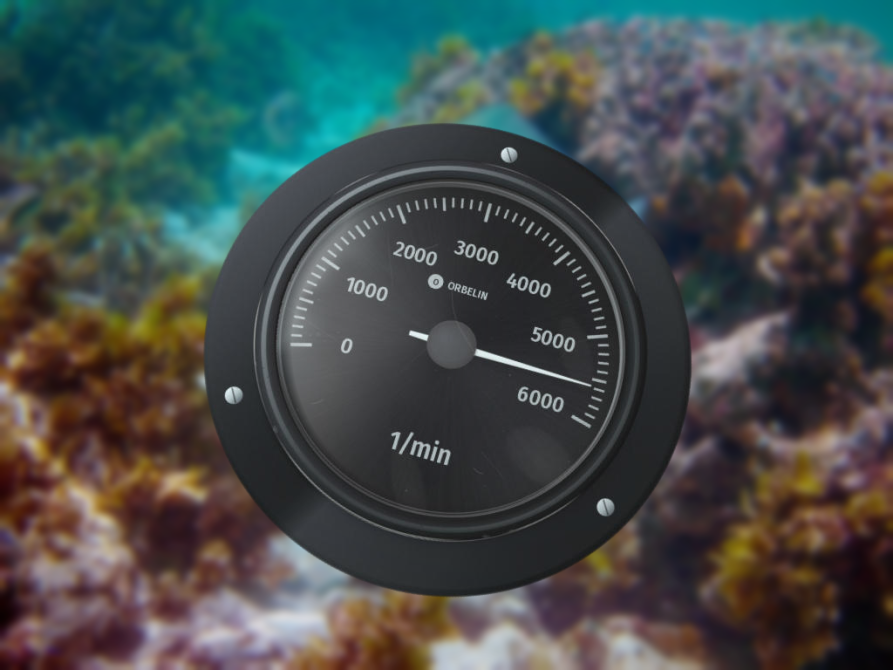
5600 rpm
